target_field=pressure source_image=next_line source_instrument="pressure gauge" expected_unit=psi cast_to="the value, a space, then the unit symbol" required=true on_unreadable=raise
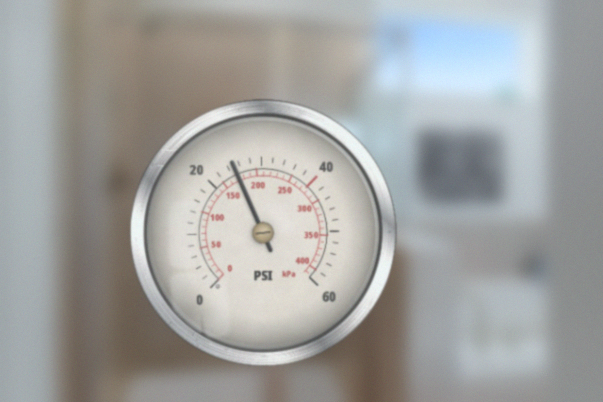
25 psi
